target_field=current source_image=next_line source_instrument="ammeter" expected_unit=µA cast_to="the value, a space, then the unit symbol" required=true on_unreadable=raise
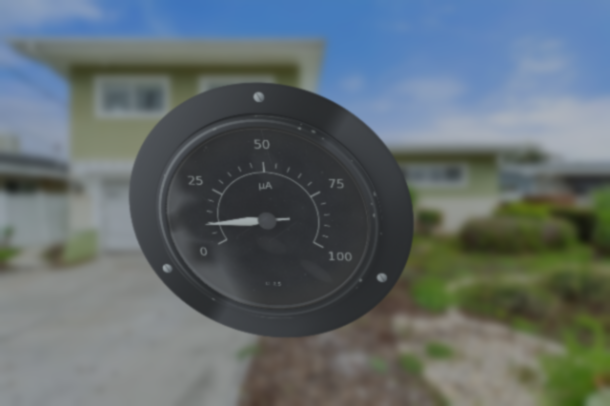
10 µA
